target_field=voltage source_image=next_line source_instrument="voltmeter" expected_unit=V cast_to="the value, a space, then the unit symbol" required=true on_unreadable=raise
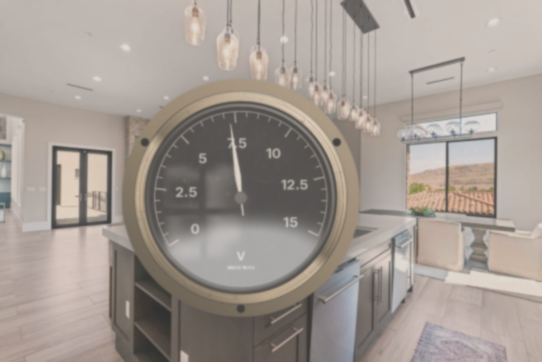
7.25 V
